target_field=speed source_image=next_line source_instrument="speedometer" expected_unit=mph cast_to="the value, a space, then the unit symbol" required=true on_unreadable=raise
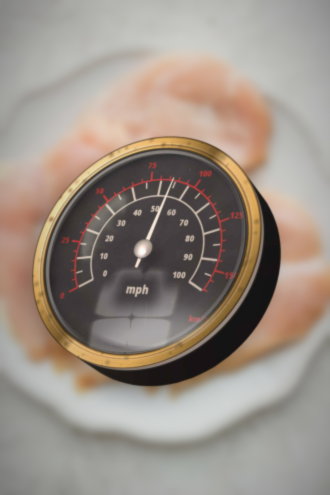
55 mph
